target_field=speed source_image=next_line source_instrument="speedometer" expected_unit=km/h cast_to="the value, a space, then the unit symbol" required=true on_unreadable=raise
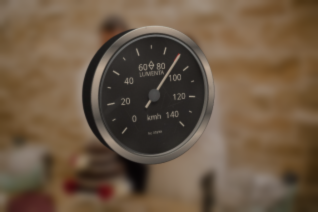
90 km/h
